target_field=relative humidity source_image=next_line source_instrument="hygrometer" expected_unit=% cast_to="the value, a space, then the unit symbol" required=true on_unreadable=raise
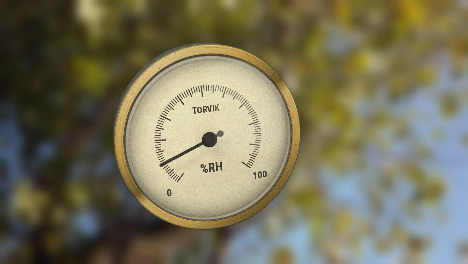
10 %
